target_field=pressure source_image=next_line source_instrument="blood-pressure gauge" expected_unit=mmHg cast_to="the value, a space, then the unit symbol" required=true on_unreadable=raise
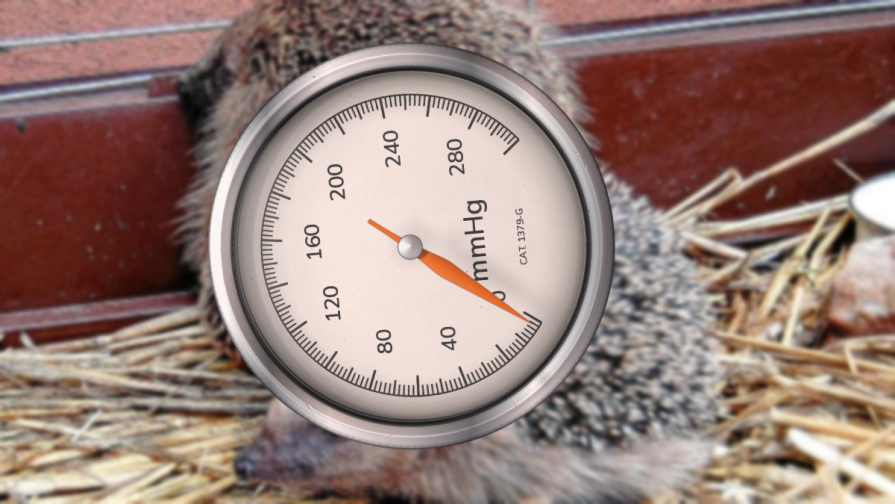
2 mmHg
